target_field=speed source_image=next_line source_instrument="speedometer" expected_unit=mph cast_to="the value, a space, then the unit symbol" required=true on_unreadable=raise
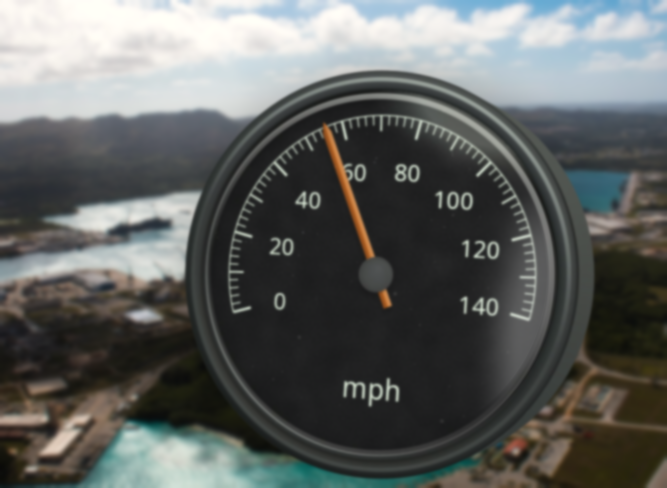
56 mph
